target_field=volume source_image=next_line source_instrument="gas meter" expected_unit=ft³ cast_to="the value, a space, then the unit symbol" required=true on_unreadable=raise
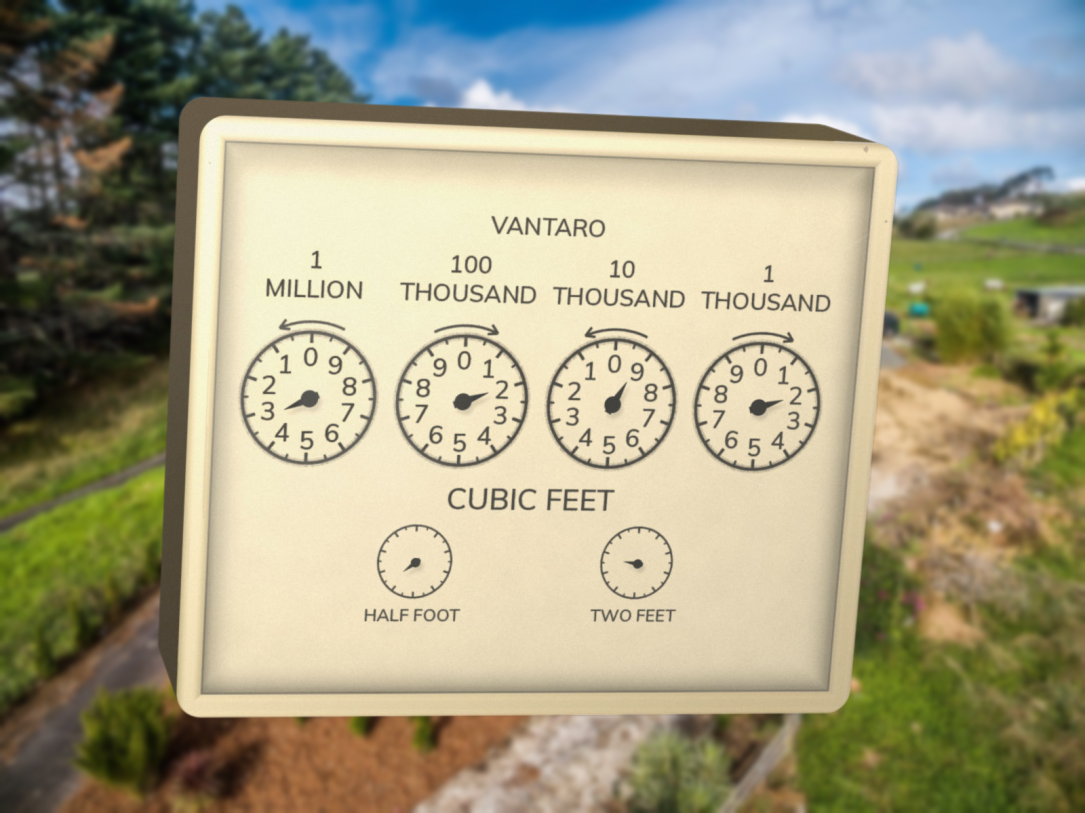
319200 ft³
